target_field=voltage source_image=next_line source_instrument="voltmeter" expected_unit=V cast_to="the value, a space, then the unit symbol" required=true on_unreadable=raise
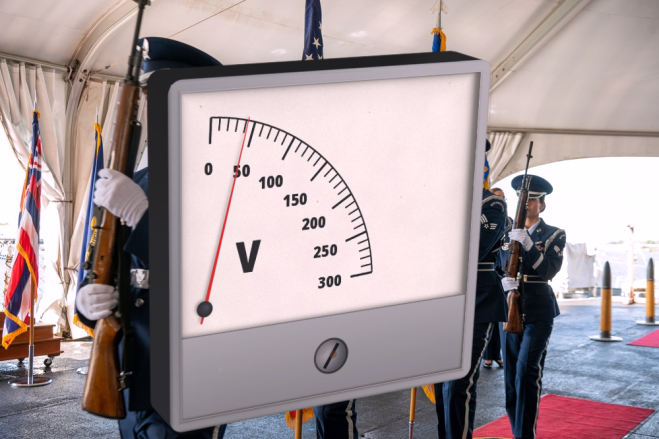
40 V
